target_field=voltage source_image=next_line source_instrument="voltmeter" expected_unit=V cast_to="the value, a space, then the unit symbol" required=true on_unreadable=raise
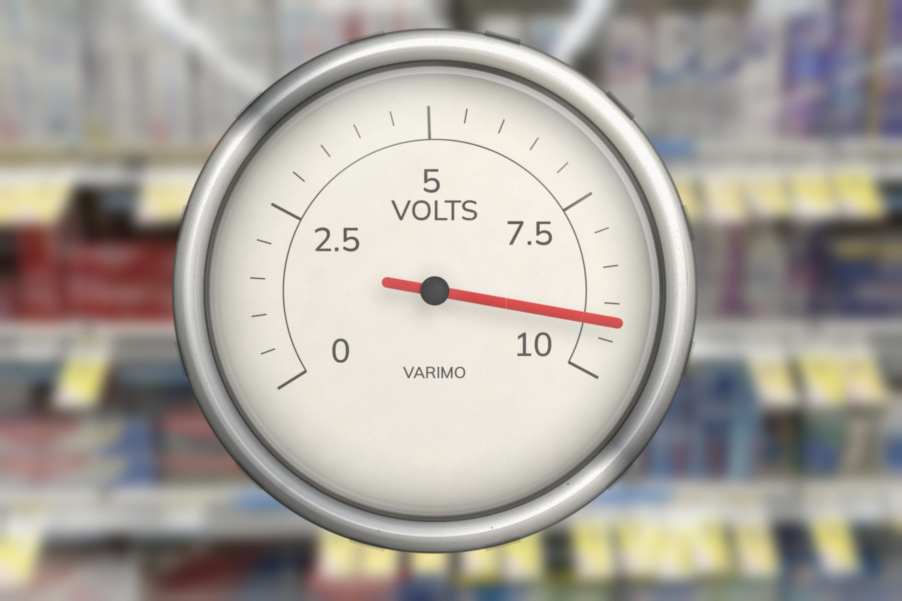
9.25 V
